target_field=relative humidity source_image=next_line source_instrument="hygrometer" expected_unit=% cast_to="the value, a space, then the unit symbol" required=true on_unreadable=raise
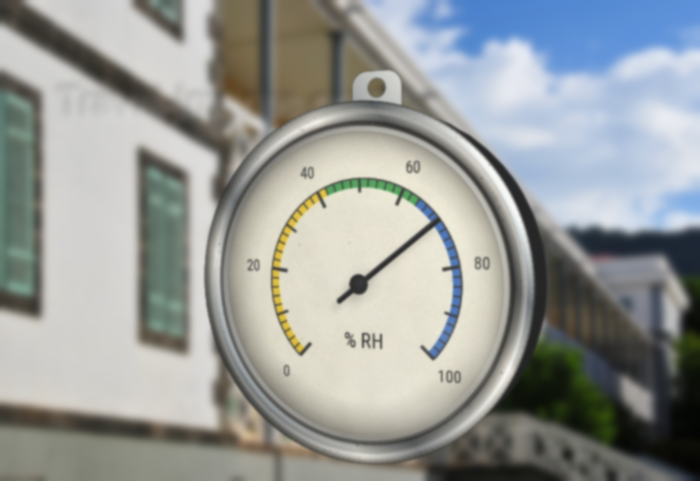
70 %
